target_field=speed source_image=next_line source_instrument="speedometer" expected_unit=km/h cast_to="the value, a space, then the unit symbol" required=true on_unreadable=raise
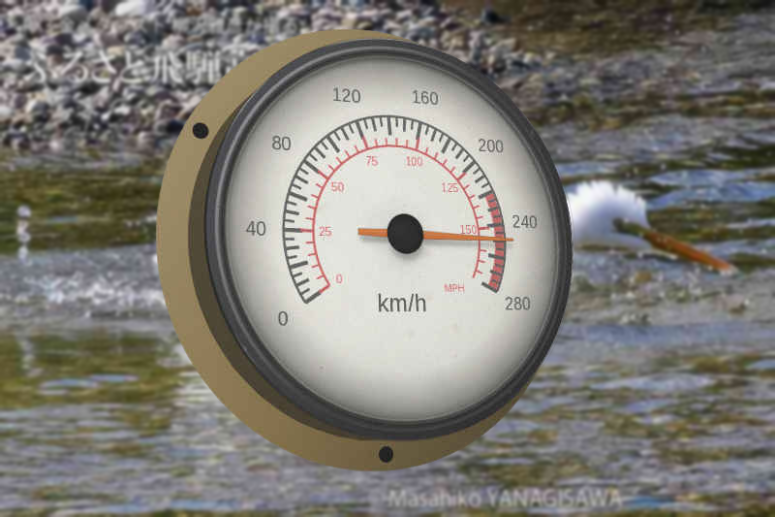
250 km/h
